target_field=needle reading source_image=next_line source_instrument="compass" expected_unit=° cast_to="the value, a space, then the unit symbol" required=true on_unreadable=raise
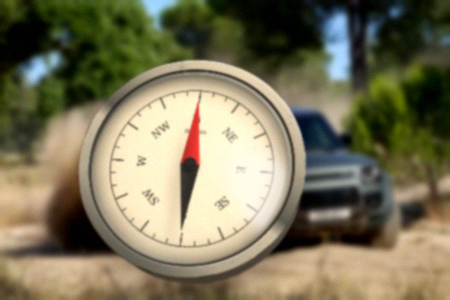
0 °
